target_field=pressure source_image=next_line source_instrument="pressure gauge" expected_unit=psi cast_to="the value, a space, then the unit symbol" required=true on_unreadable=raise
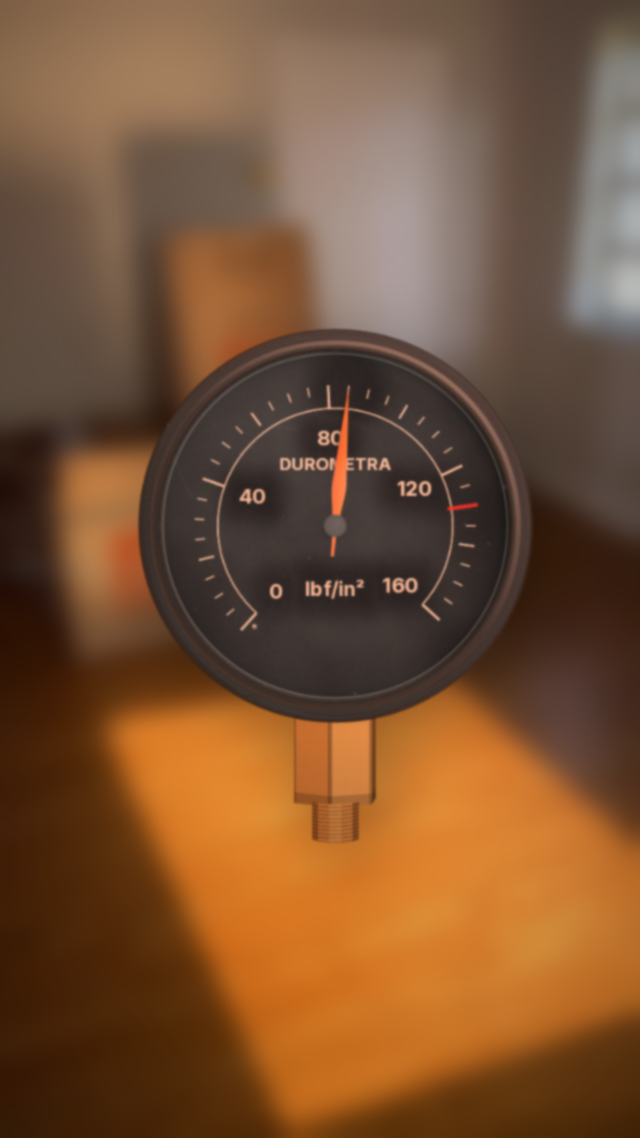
85 psi
